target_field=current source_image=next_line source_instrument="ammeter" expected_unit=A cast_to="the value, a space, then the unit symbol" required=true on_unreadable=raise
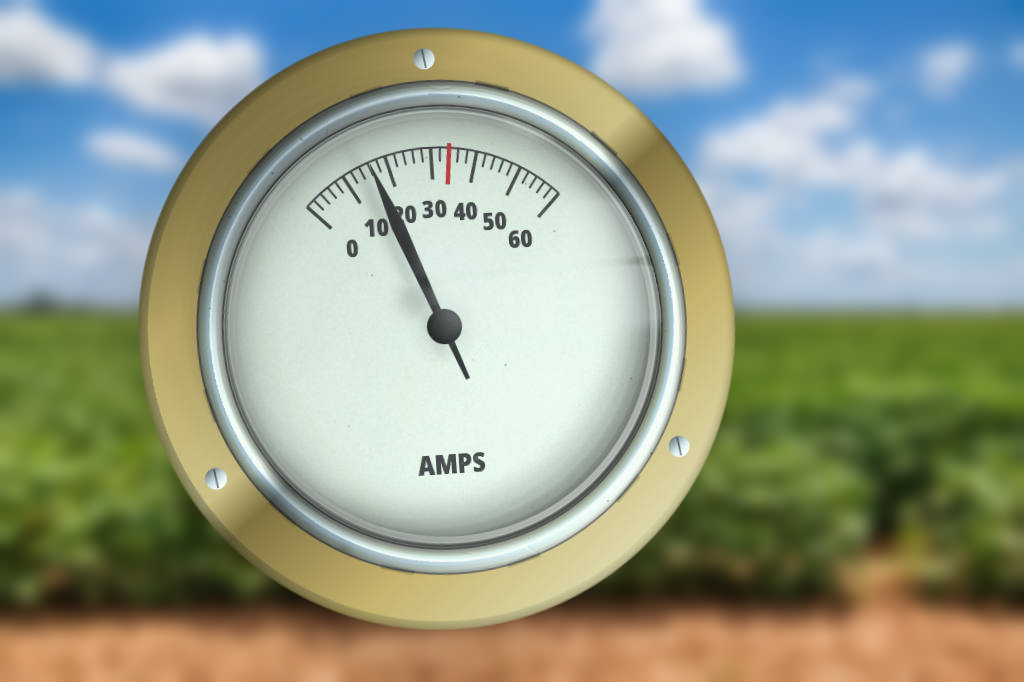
16 A
